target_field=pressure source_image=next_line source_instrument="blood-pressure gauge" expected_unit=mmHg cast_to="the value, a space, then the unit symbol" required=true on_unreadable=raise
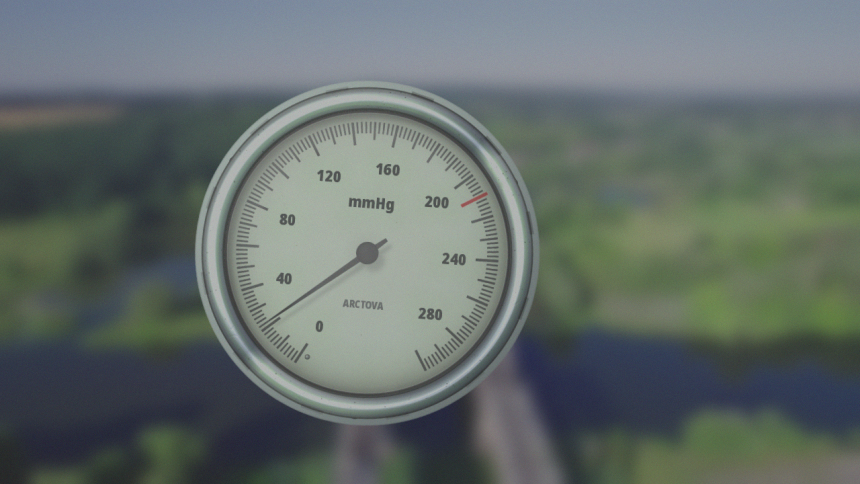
22 mmHg
